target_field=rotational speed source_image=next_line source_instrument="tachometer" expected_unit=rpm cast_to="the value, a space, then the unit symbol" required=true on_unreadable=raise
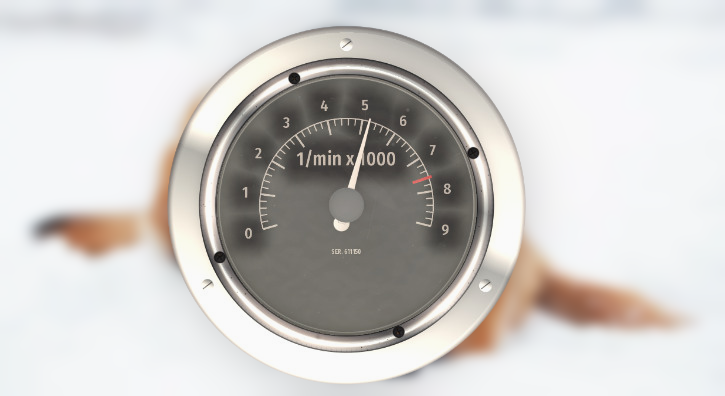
5200 rpm
